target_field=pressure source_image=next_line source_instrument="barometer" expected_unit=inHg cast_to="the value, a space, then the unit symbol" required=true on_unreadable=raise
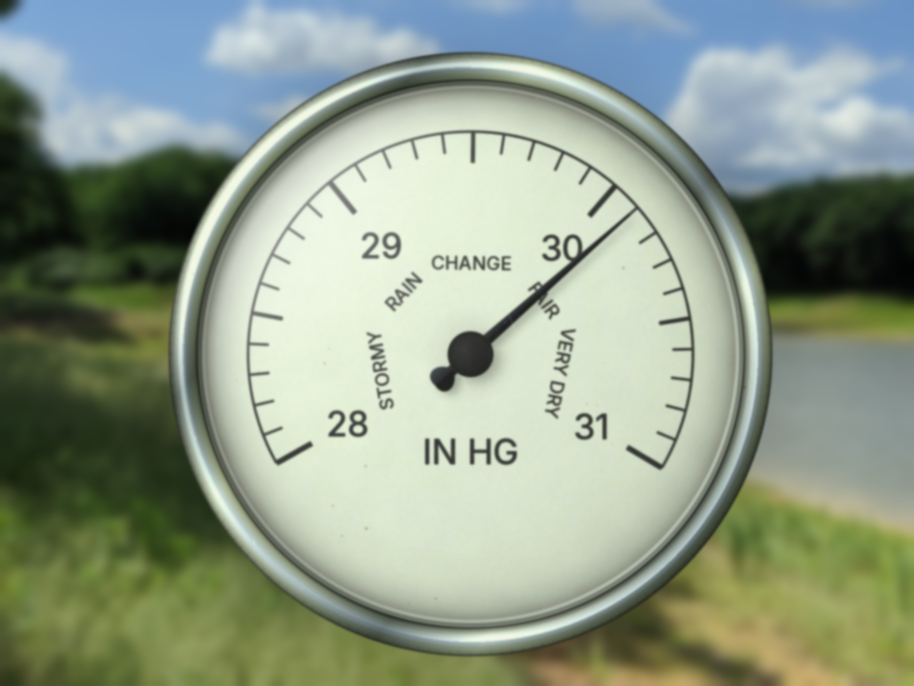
30.1 inHg
